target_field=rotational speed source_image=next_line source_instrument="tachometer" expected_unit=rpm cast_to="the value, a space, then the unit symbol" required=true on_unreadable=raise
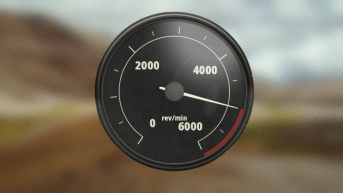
5000 rpm
